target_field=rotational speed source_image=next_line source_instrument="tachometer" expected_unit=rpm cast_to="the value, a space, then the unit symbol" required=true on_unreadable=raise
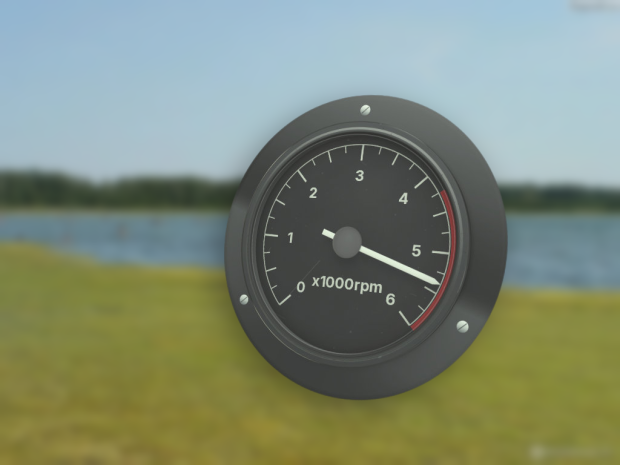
5375 rpm
